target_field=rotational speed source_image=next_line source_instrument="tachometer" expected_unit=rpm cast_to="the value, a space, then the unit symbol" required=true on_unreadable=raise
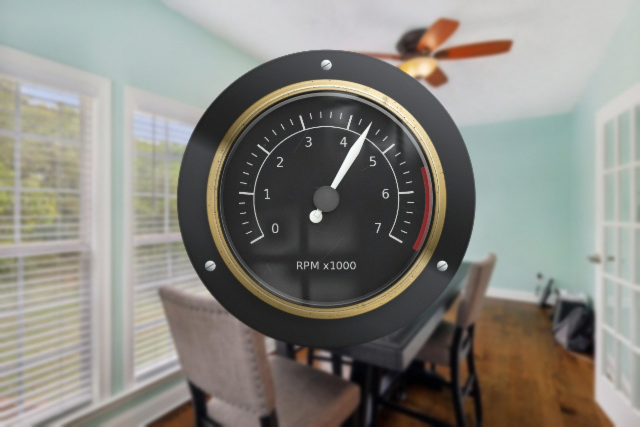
4400 rpm
